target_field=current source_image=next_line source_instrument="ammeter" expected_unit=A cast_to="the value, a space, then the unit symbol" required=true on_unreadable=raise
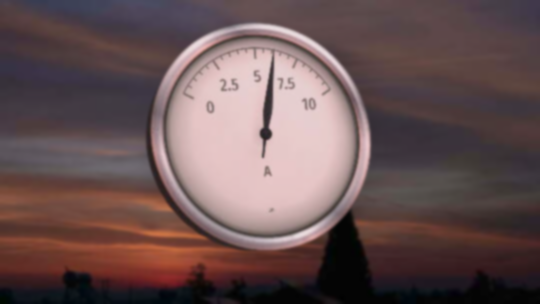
6 A
